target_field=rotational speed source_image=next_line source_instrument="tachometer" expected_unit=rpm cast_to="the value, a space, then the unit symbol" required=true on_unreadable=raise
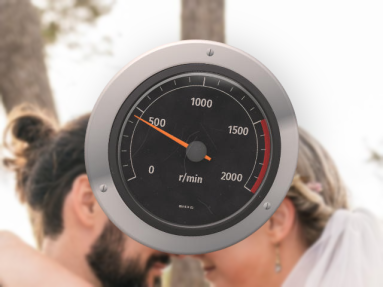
450 rpm
